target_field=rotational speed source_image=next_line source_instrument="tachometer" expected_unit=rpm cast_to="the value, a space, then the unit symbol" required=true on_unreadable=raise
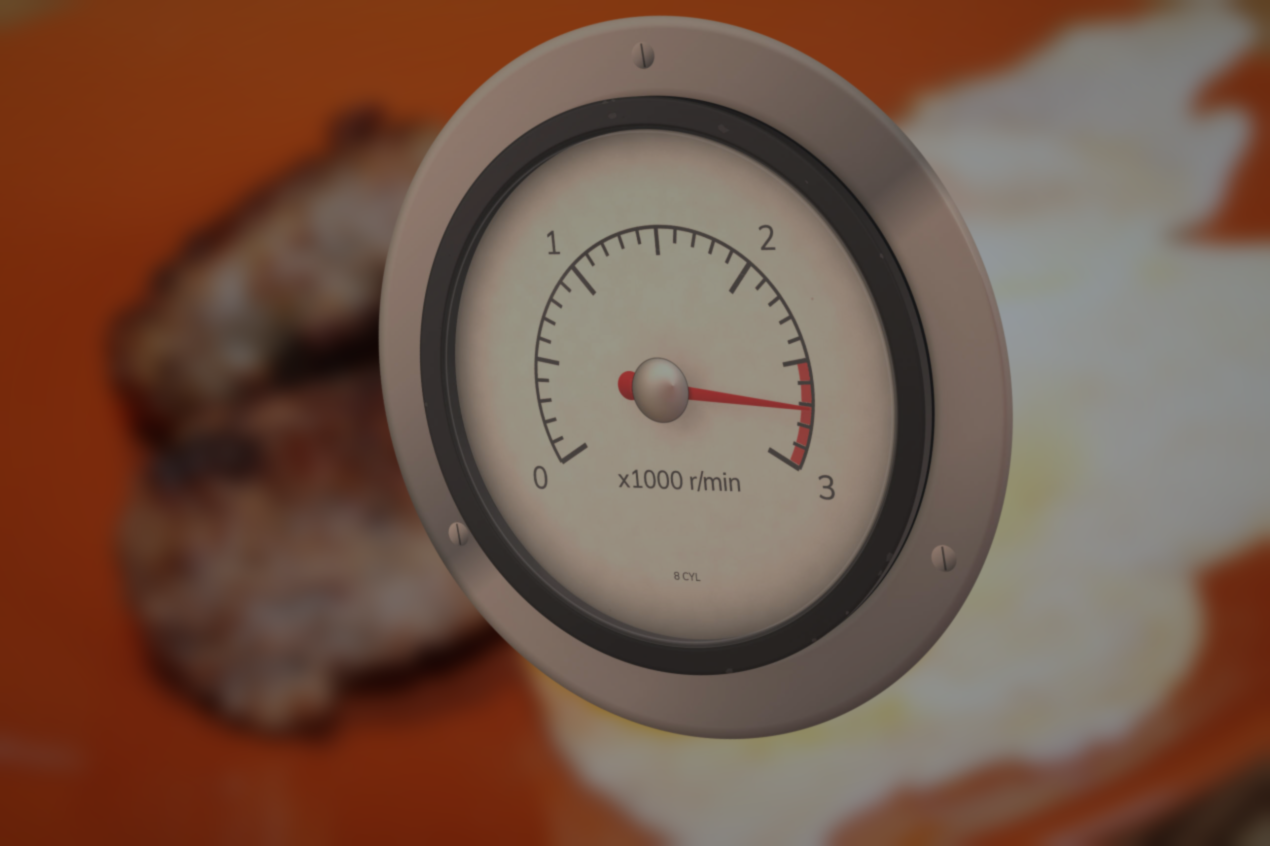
2700 rpm
